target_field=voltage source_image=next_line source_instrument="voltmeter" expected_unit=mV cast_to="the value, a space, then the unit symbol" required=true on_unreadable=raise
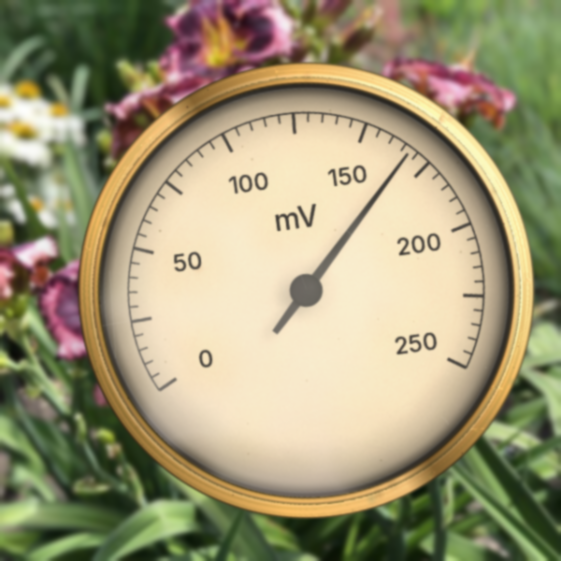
167.5 mV
